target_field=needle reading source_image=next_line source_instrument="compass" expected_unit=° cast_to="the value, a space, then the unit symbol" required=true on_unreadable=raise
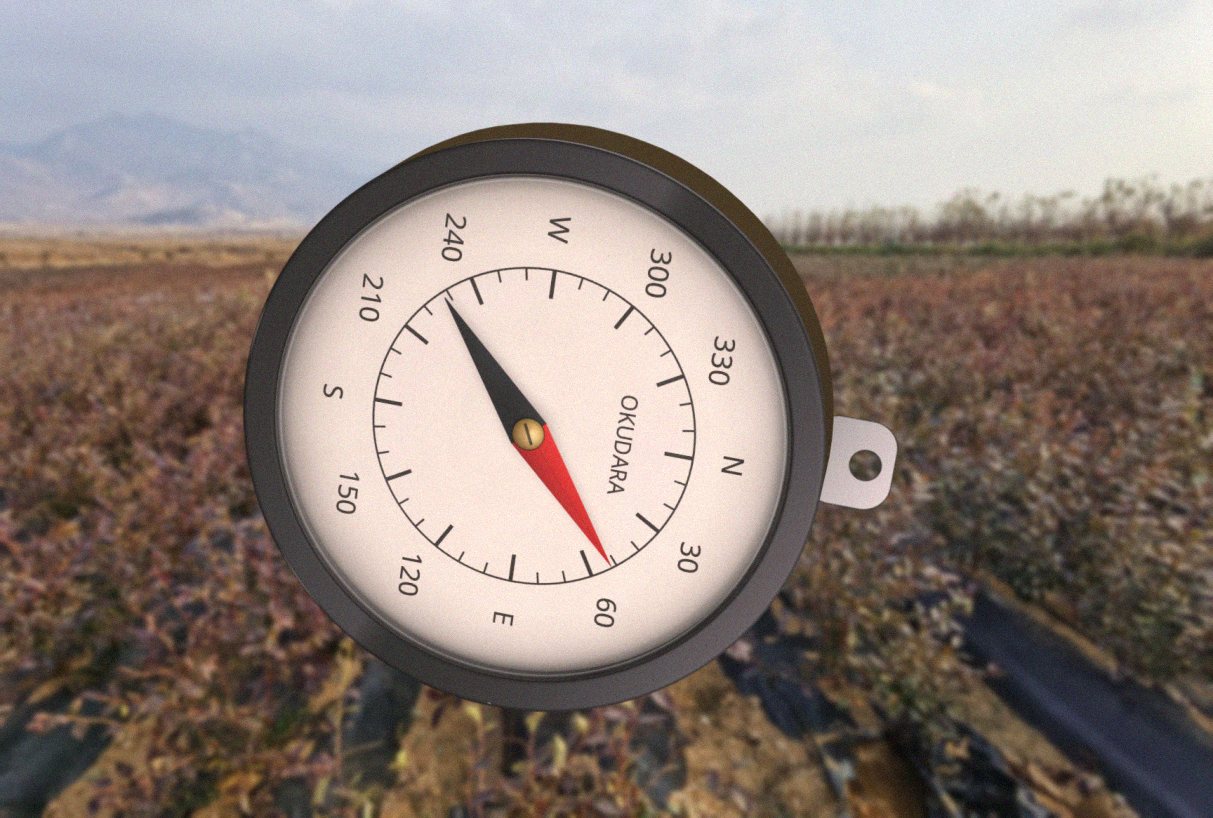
50 °
